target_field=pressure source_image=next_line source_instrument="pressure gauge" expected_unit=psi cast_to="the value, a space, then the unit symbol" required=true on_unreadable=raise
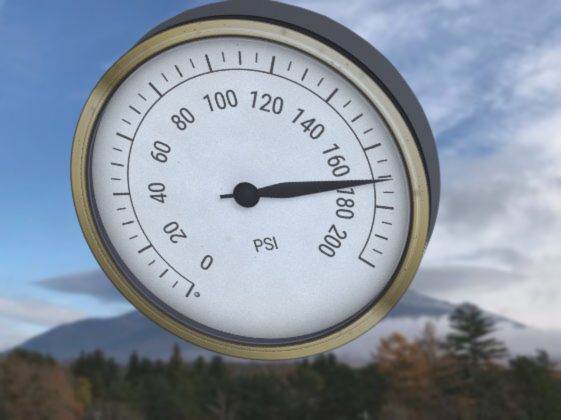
170 psi
